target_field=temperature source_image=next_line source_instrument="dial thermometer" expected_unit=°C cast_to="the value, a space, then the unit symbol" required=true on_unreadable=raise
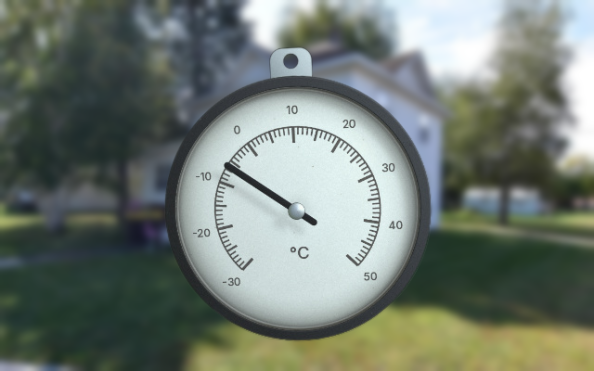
-6 °C
